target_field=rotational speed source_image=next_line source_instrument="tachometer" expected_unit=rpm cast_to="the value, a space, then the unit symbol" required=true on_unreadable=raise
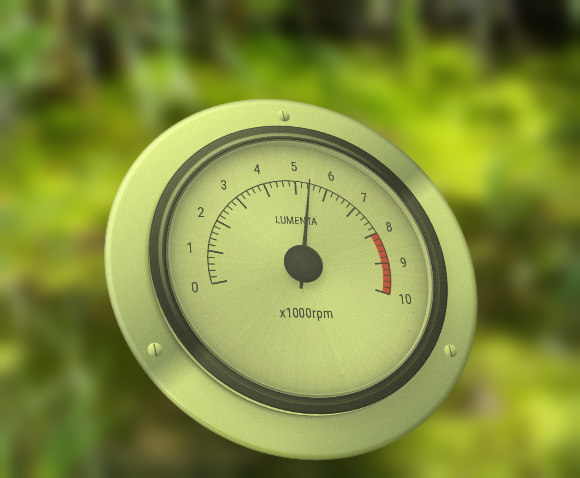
5400 rpm
